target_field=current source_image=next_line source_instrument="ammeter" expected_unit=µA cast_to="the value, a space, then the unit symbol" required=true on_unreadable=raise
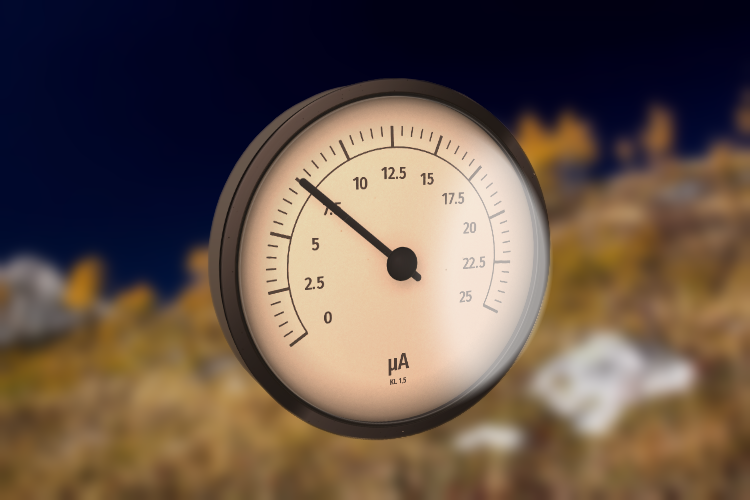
7.5 µA
